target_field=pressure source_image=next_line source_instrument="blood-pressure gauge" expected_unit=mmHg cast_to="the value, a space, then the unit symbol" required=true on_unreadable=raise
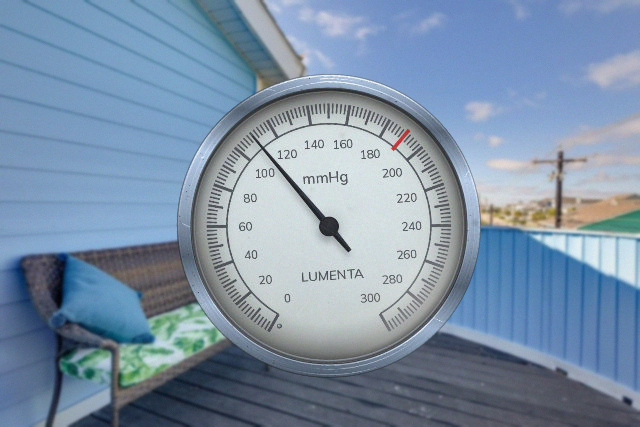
110 mmHg
